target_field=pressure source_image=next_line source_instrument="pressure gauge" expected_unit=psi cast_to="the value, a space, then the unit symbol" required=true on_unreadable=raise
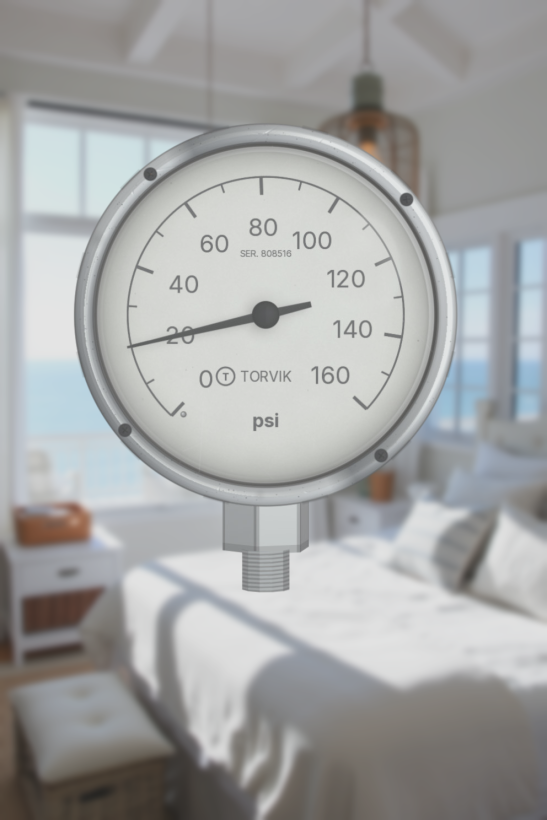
20 psi
